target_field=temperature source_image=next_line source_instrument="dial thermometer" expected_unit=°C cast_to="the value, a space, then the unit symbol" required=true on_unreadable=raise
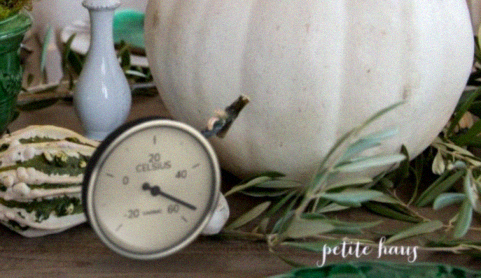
55 °C
